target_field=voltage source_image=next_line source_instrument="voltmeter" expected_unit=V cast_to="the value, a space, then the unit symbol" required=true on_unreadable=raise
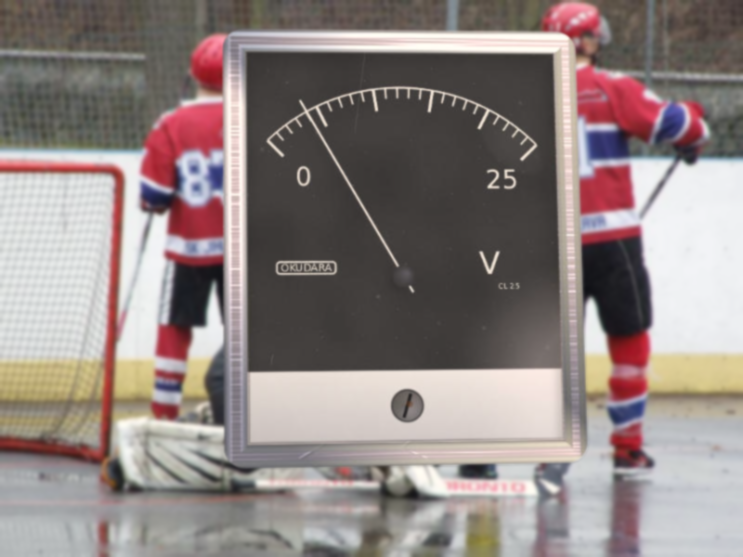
4 V
